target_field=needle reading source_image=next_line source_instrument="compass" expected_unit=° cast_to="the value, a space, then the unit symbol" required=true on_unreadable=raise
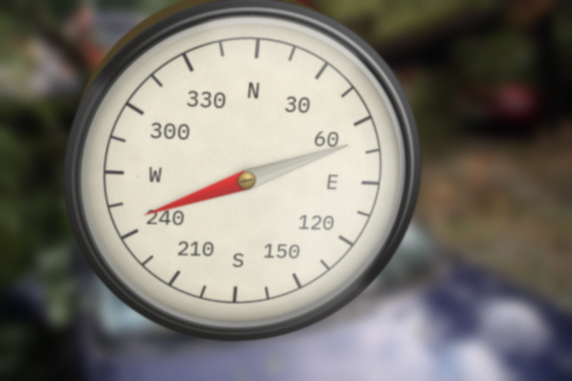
247.5 °
